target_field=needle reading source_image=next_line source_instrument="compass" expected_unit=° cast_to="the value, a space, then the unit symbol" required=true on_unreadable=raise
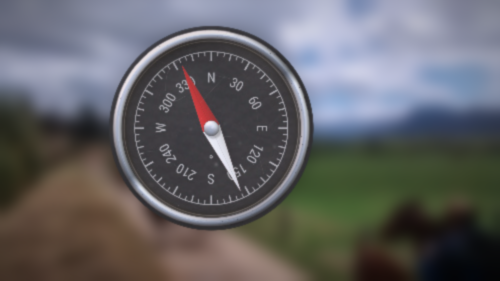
335 °
